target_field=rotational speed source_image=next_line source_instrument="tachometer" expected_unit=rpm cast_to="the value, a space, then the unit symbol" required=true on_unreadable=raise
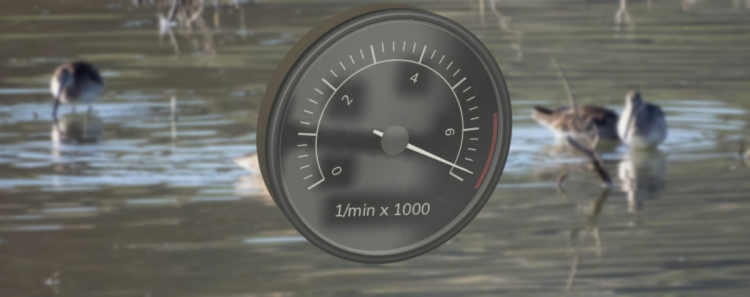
6800 rpm
